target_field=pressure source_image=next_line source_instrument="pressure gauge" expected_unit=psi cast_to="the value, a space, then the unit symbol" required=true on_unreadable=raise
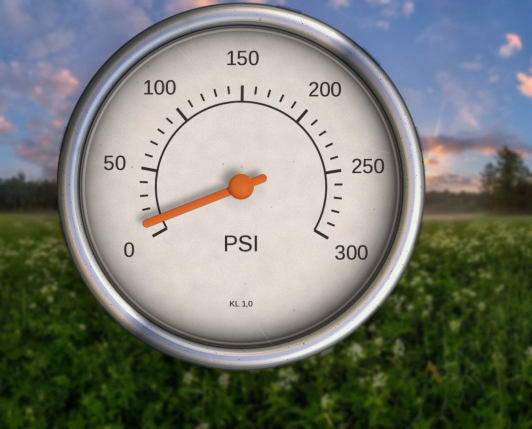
10 psi
